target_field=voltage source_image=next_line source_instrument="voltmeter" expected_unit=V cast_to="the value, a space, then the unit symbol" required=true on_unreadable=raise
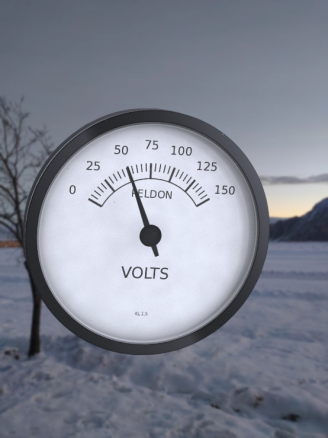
50 V
